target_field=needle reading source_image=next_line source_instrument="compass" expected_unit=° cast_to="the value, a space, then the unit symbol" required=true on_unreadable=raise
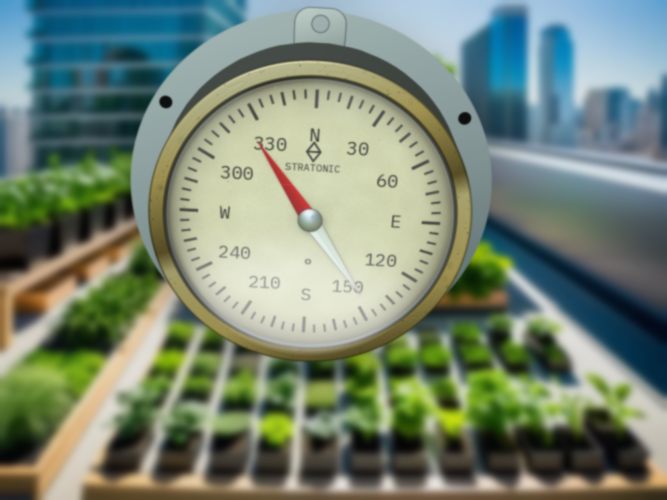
325 °
